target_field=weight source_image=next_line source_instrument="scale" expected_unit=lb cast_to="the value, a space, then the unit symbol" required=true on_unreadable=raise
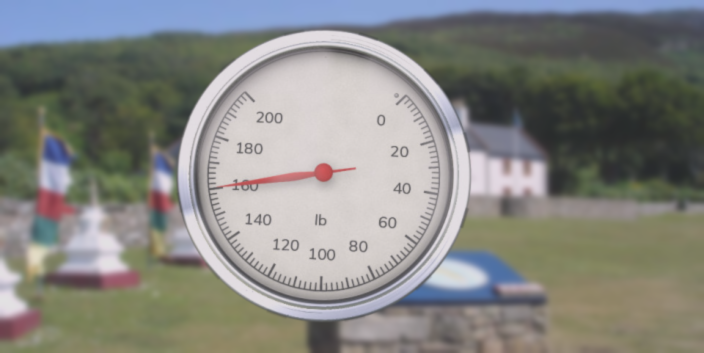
160 lb
